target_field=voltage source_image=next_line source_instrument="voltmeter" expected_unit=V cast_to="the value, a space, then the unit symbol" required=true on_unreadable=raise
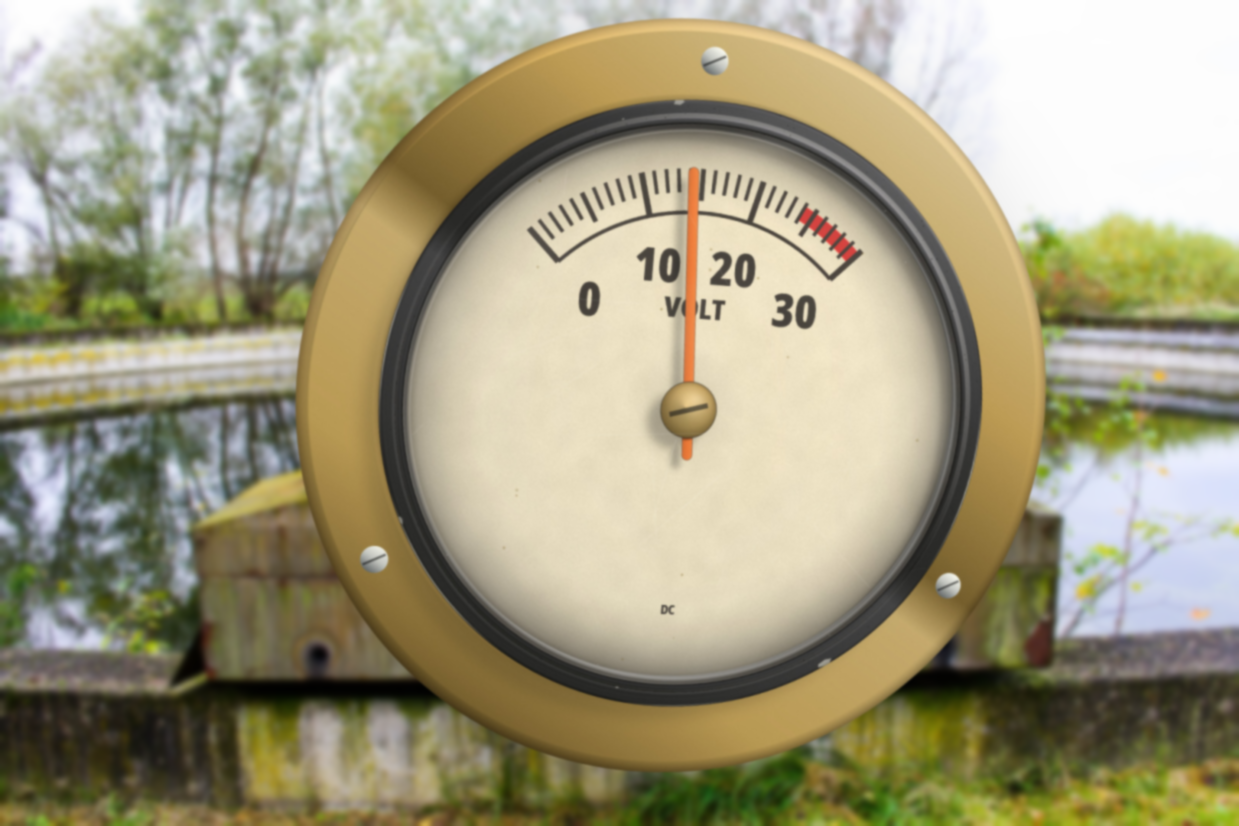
14 V
